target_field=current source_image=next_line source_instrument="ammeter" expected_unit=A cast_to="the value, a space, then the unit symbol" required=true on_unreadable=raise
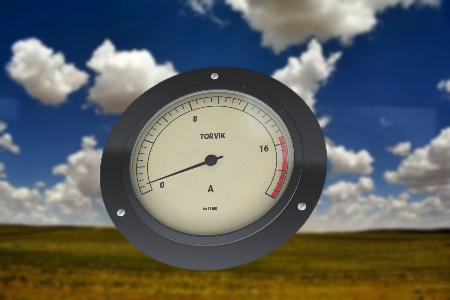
0.5 A
